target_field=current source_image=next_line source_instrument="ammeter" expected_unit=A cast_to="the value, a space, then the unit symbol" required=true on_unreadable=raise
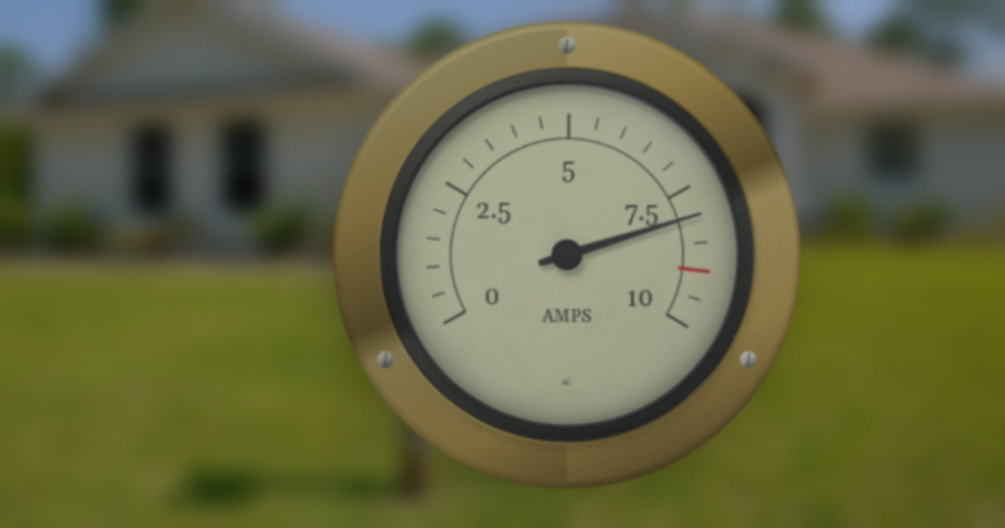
8 A
